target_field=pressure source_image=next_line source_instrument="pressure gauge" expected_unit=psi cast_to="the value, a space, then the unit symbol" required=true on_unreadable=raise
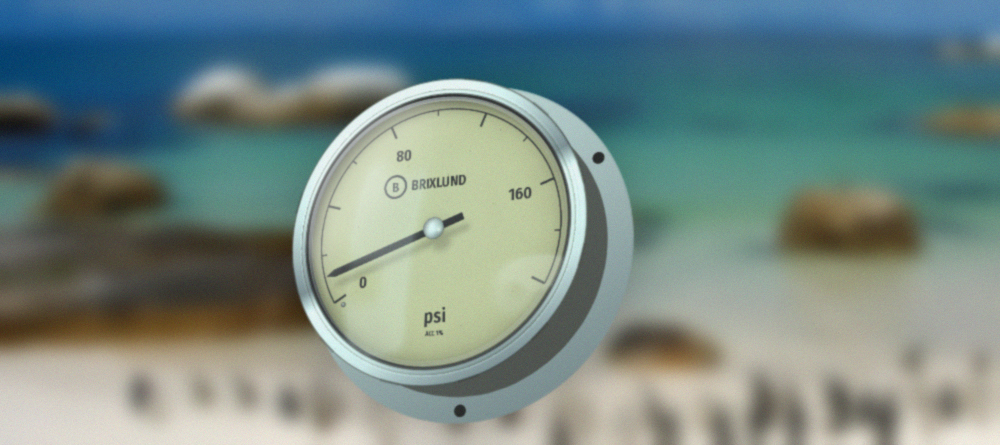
10 psi
